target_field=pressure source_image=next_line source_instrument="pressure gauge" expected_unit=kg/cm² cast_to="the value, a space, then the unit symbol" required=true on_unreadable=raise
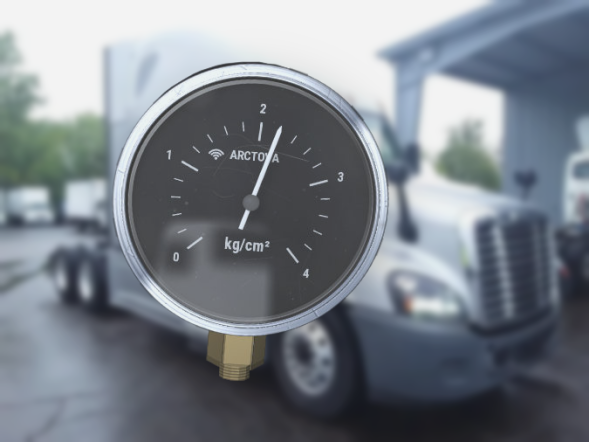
2.2 kg/cm²
